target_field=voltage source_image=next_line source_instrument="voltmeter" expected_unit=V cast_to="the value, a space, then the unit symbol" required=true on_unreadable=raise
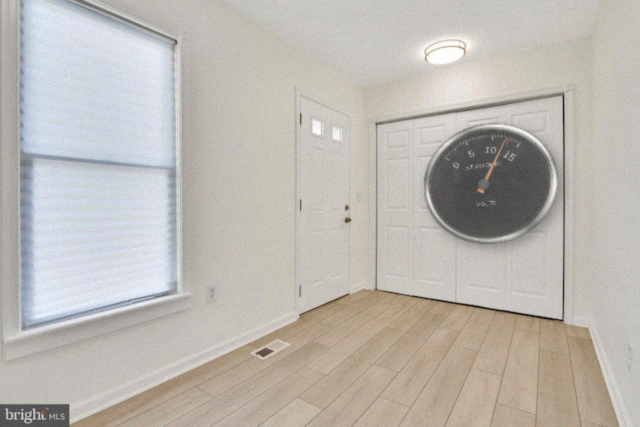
12.5 V
